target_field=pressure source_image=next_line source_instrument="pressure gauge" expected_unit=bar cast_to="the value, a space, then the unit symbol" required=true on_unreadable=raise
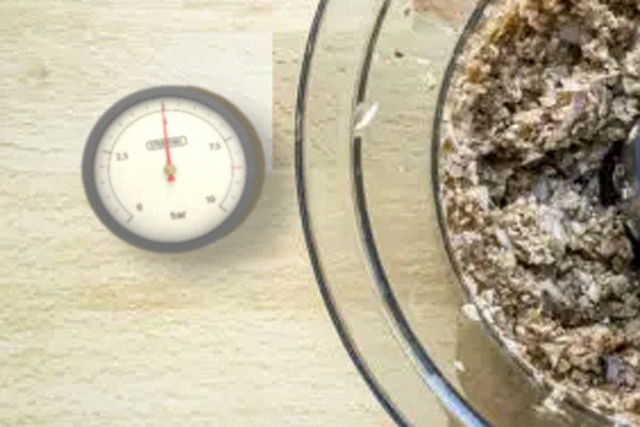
5 bar
